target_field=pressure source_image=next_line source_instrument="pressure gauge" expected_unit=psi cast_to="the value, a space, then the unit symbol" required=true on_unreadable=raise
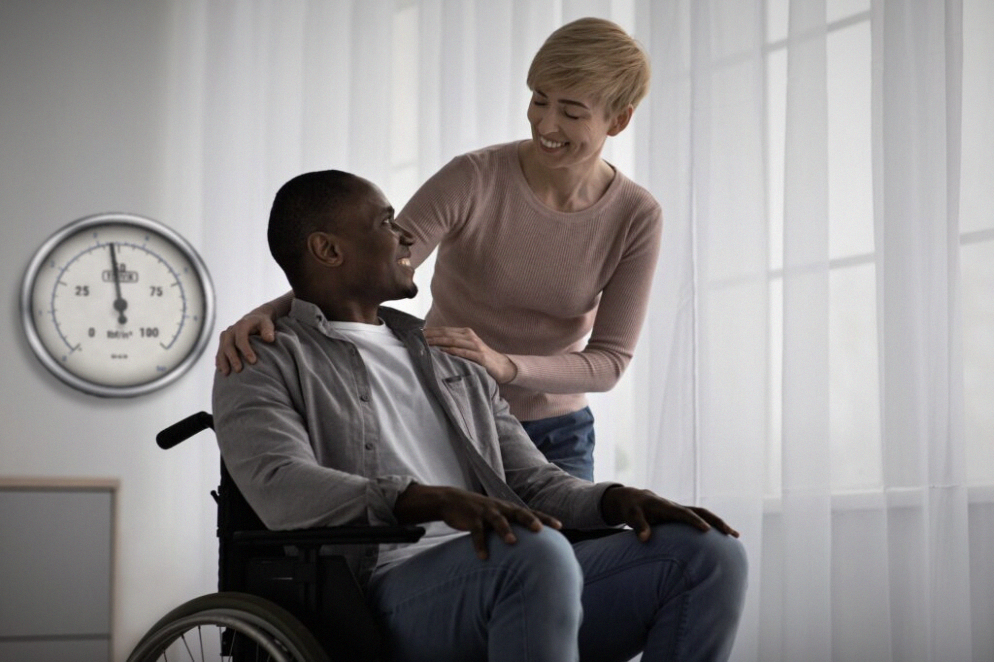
47.5 psi
